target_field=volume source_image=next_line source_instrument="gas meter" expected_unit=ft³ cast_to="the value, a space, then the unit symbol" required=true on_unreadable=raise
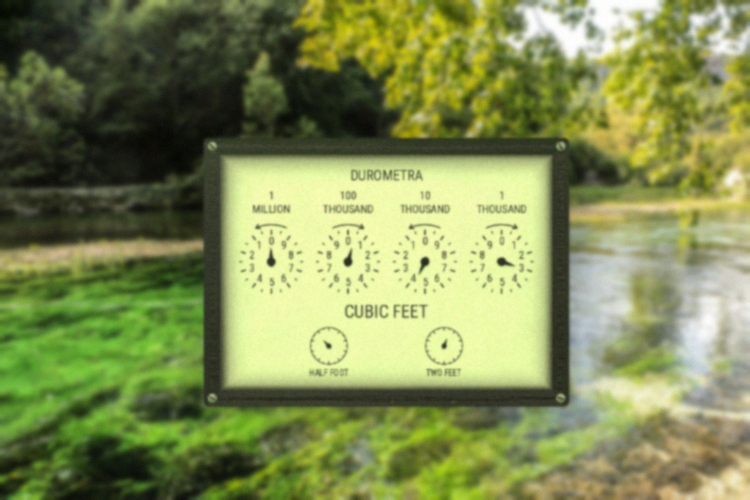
4300 ft³
